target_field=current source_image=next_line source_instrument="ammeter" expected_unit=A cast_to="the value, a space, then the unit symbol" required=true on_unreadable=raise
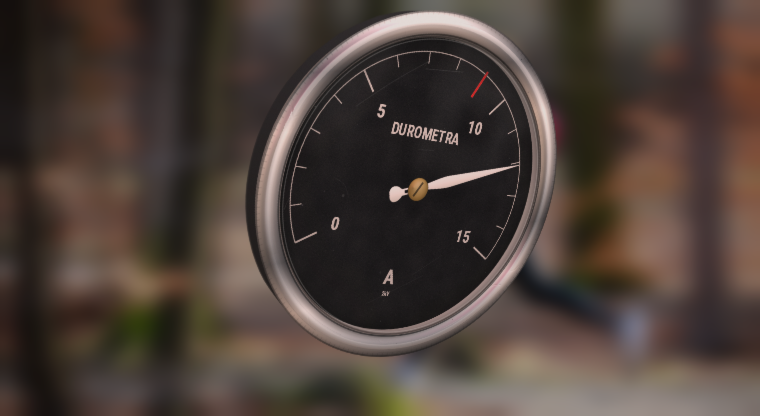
12 A
